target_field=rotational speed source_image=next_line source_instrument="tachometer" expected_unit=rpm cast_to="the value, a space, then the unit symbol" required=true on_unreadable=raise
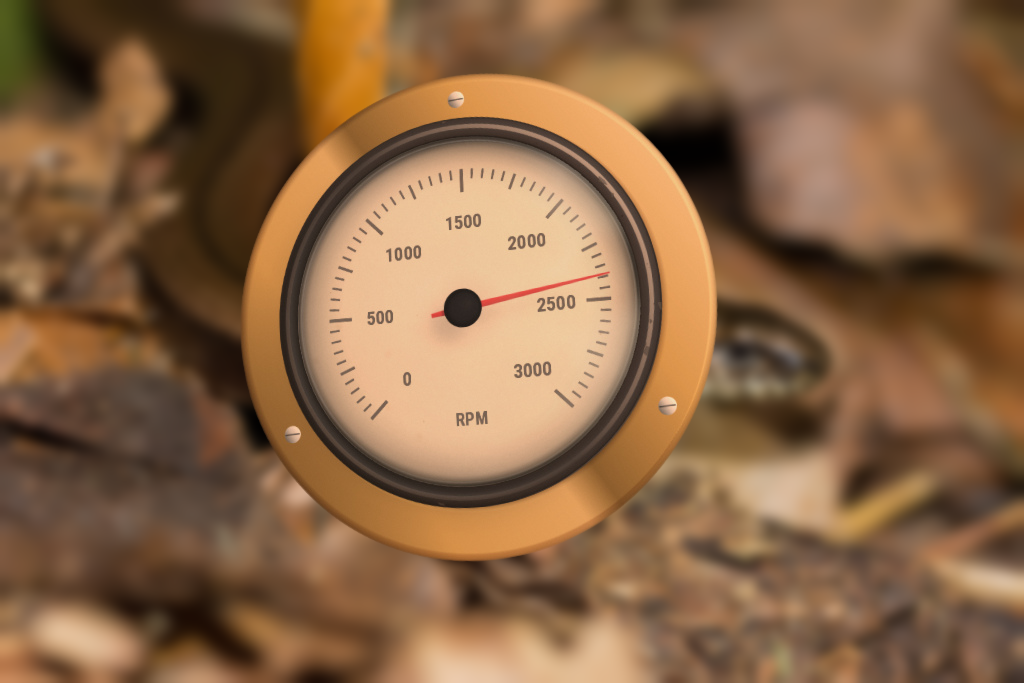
2400 rpm
